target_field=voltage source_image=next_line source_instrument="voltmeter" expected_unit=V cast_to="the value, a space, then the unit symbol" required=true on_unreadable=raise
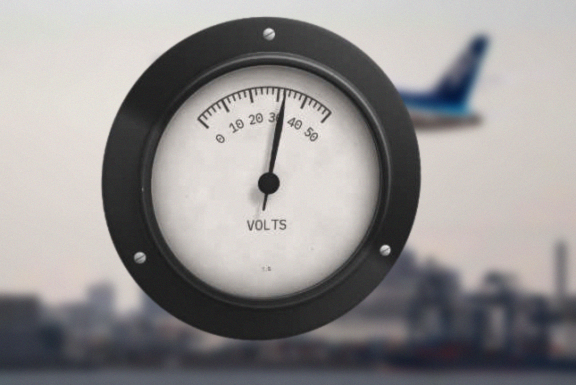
32 V
